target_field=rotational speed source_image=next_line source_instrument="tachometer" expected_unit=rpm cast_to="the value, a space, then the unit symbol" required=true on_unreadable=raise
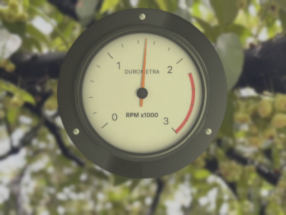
1500 rpm
